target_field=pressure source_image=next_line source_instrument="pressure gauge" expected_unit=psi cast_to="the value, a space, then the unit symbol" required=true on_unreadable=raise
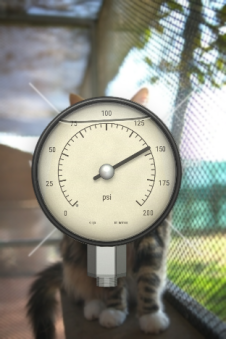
145 psi
